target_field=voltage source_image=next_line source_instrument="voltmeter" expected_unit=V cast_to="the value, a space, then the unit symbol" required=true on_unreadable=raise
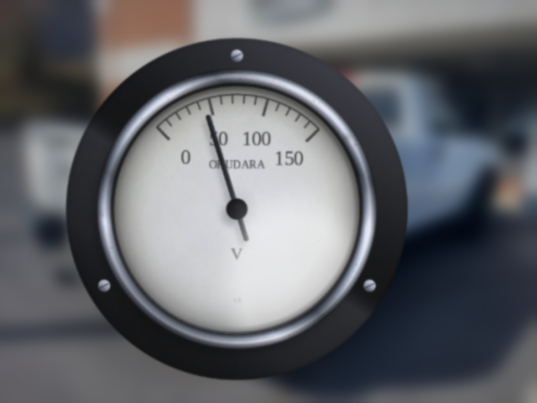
45 V
